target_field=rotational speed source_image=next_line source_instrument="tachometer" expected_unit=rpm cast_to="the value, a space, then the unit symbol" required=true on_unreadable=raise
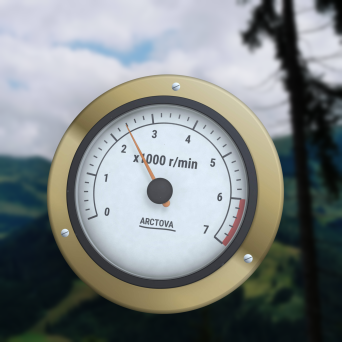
2400 rpm
